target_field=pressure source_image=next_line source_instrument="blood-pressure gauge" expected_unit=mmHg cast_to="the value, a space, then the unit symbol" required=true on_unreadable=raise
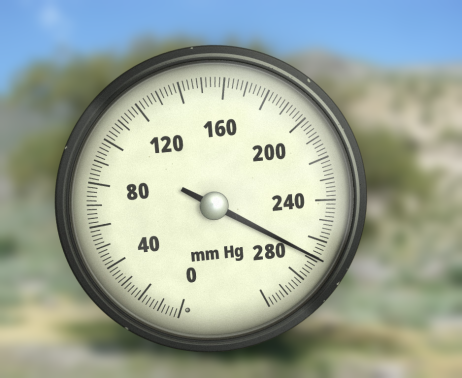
268 mmHg
